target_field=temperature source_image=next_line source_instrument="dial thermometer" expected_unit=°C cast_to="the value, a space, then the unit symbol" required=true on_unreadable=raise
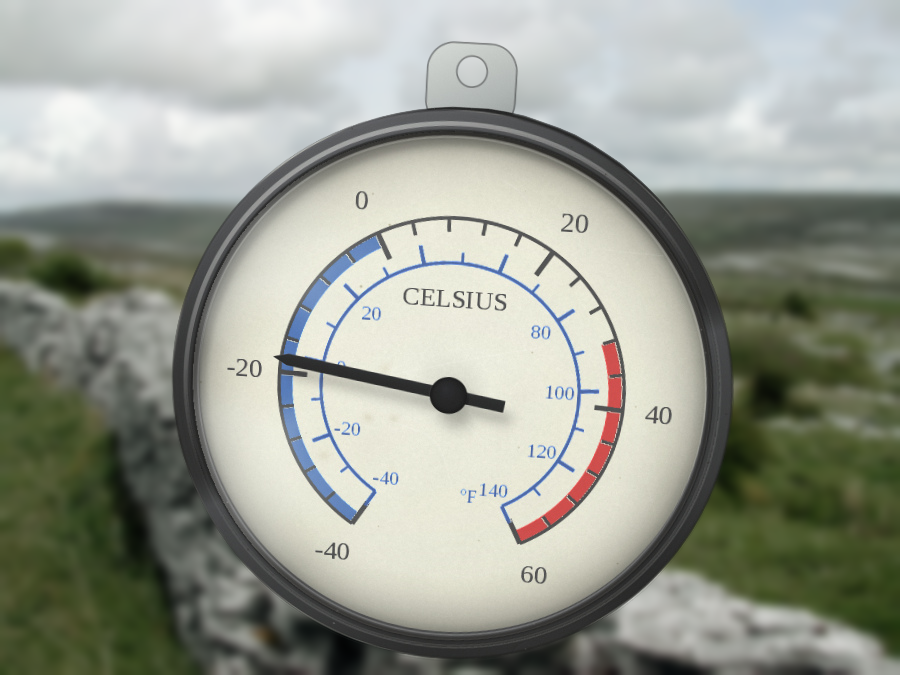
-18 °C
